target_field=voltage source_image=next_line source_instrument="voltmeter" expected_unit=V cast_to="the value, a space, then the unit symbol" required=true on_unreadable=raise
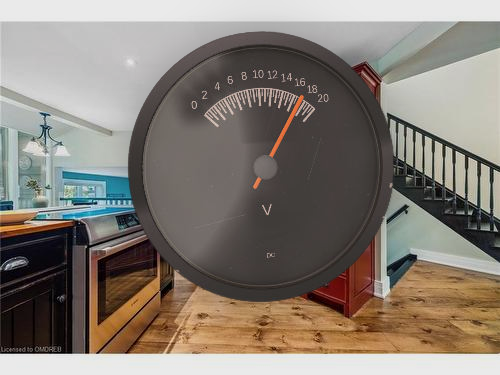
17 V
